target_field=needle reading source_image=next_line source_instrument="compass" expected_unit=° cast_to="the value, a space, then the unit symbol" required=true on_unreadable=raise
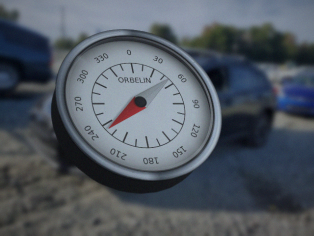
232.5 °
